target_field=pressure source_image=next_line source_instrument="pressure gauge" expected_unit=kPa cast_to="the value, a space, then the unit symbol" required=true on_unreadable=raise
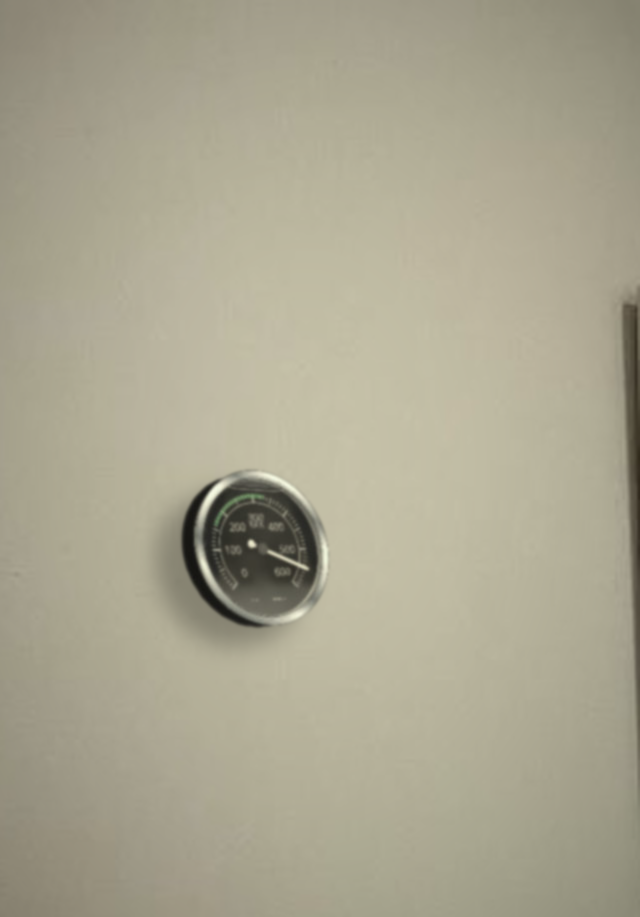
550 kPa
